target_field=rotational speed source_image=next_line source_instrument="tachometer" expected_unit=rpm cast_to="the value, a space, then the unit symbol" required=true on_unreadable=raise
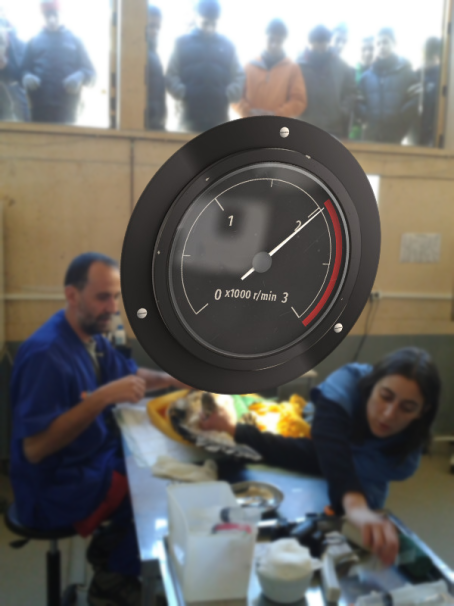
2000 rpm
